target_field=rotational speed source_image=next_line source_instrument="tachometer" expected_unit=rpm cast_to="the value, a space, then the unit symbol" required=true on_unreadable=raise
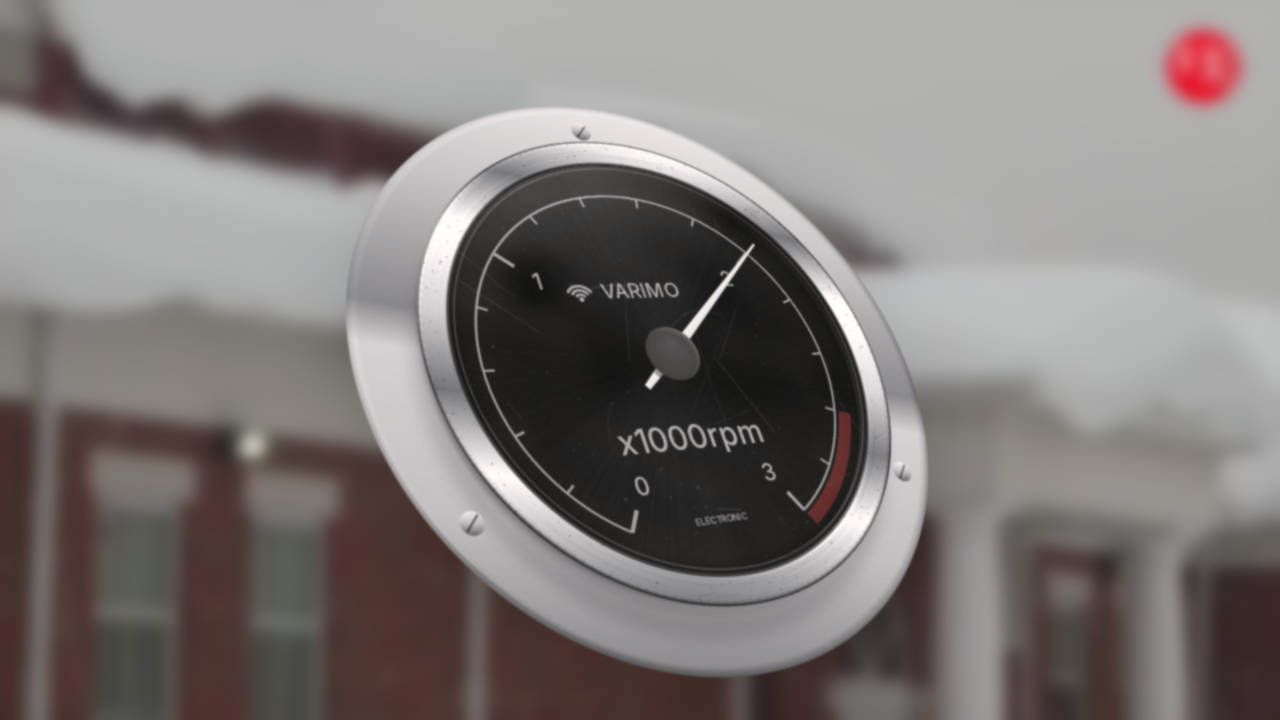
2000 rpm
